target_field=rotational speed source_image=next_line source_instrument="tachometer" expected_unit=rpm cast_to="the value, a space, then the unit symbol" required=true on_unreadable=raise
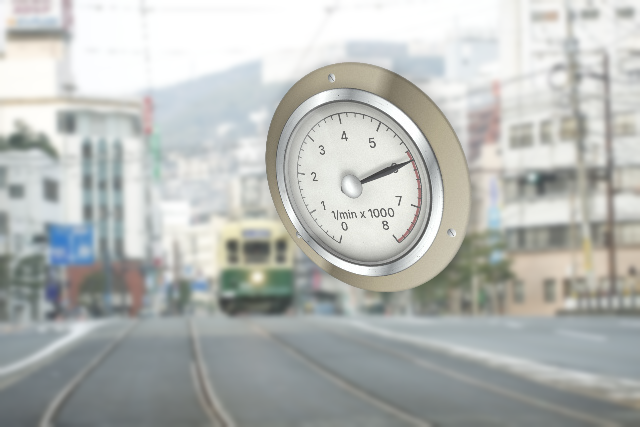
6000 rpm
